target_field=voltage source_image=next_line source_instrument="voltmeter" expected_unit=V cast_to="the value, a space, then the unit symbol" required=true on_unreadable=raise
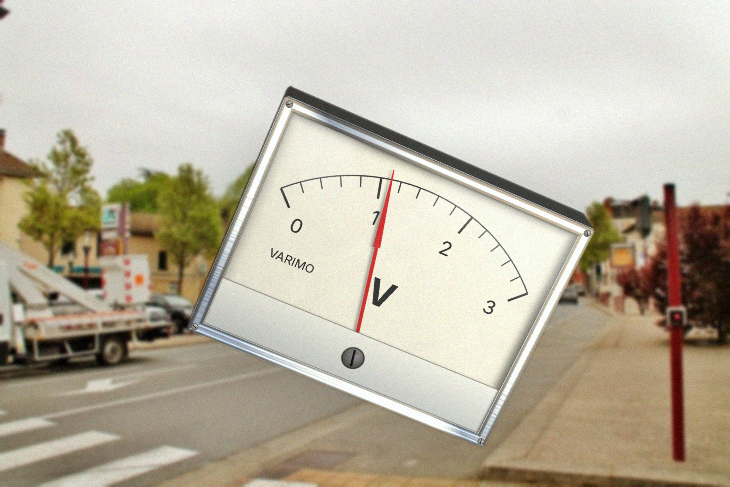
1.1 V
